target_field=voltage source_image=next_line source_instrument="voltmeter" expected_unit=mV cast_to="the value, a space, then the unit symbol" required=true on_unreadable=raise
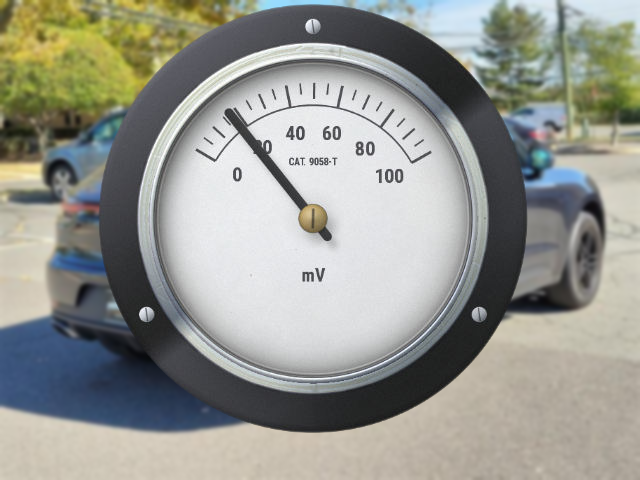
17.5 mV
